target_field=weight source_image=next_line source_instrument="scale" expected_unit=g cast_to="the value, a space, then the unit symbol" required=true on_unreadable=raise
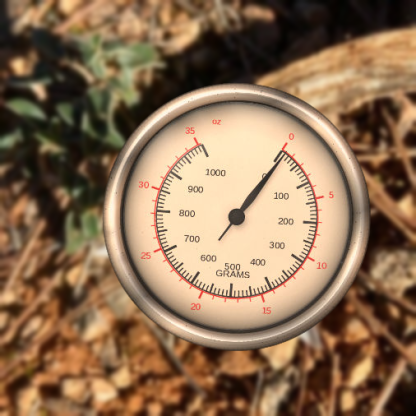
10 g
